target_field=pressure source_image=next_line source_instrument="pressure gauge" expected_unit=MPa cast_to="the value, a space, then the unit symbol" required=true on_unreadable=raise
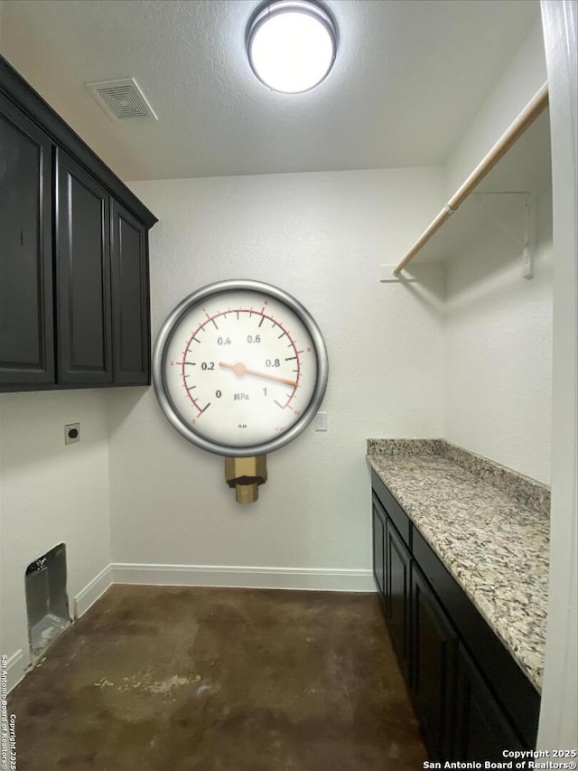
0.9 MPa
